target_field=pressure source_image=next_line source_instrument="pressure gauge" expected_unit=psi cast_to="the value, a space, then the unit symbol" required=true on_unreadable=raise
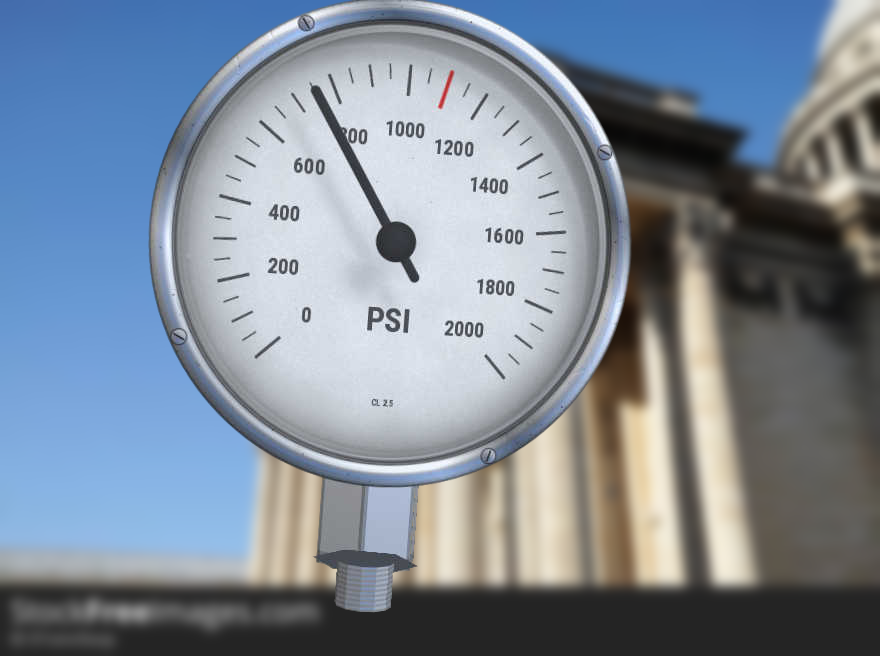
750 psi
